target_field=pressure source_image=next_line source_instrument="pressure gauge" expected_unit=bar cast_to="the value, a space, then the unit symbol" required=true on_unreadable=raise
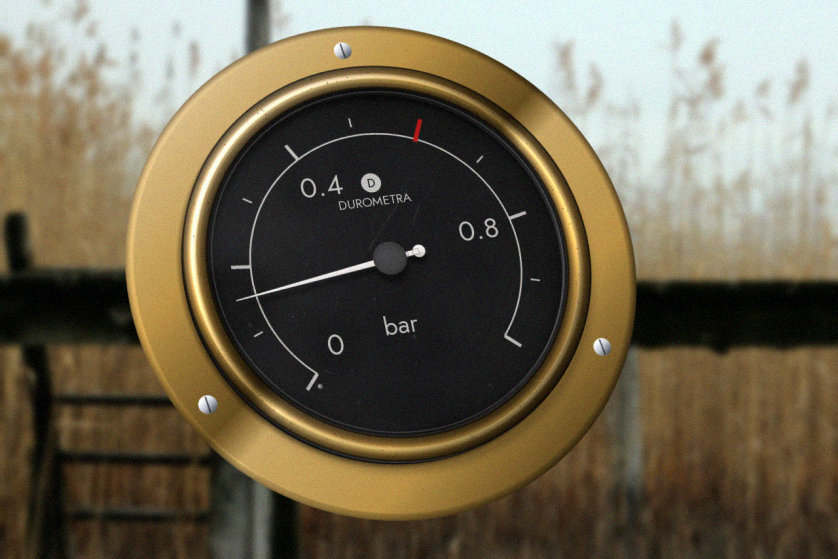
0.15 bar
